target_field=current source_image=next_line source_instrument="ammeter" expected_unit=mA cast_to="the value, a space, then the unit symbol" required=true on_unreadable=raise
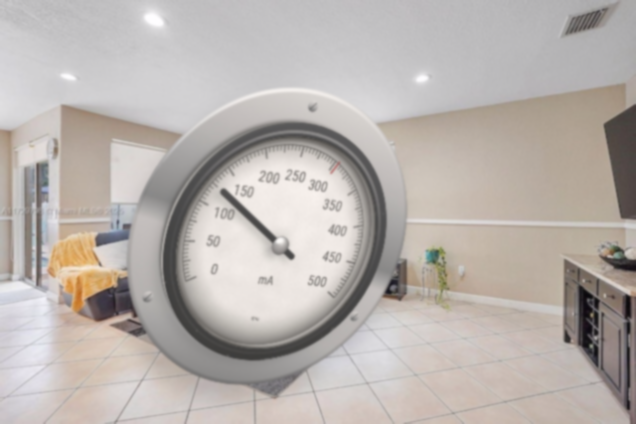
125 mA
